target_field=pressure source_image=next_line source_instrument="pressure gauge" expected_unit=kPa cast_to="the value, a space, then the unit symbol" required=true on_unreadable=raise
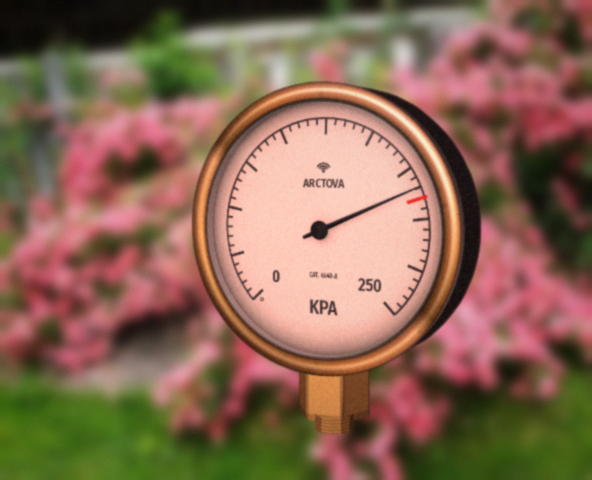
185 kPa
